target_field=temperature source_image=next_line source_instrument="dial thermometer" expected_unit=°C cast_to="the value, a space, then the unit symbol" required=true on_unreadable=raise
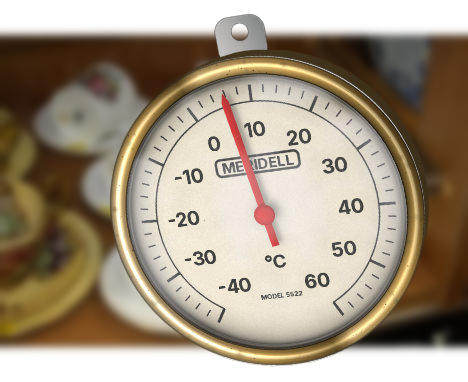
6 °C
